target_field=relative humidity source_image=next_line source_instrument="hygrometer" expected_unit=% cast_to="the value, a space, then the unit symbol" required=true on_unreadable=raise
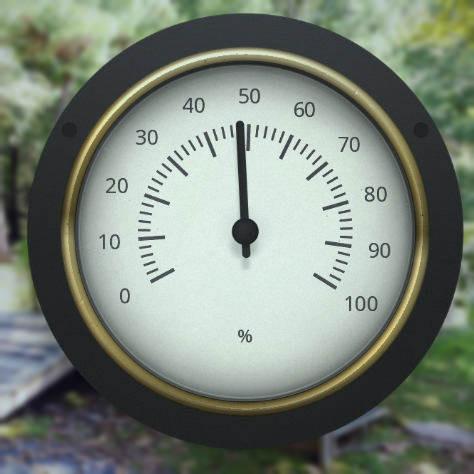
48 %
